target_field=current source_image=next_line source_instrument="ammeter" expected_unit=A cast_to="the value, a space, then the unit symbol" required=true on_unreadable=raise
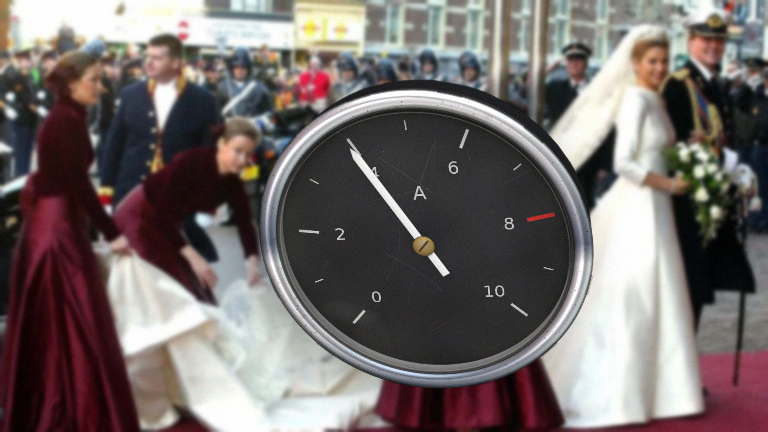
4 A
